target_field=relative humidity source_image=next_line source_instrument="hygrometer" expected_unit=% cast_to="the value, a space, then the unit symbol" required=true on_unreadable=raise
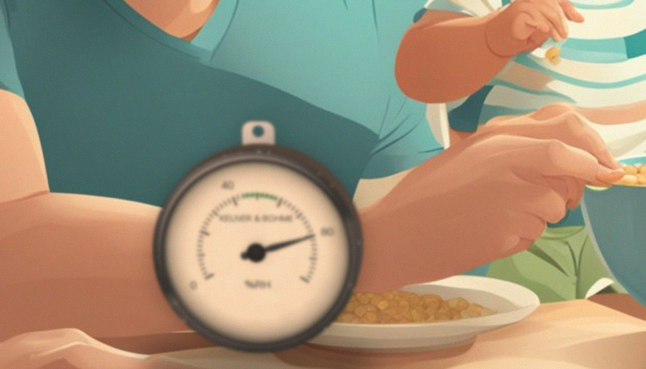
80 %
